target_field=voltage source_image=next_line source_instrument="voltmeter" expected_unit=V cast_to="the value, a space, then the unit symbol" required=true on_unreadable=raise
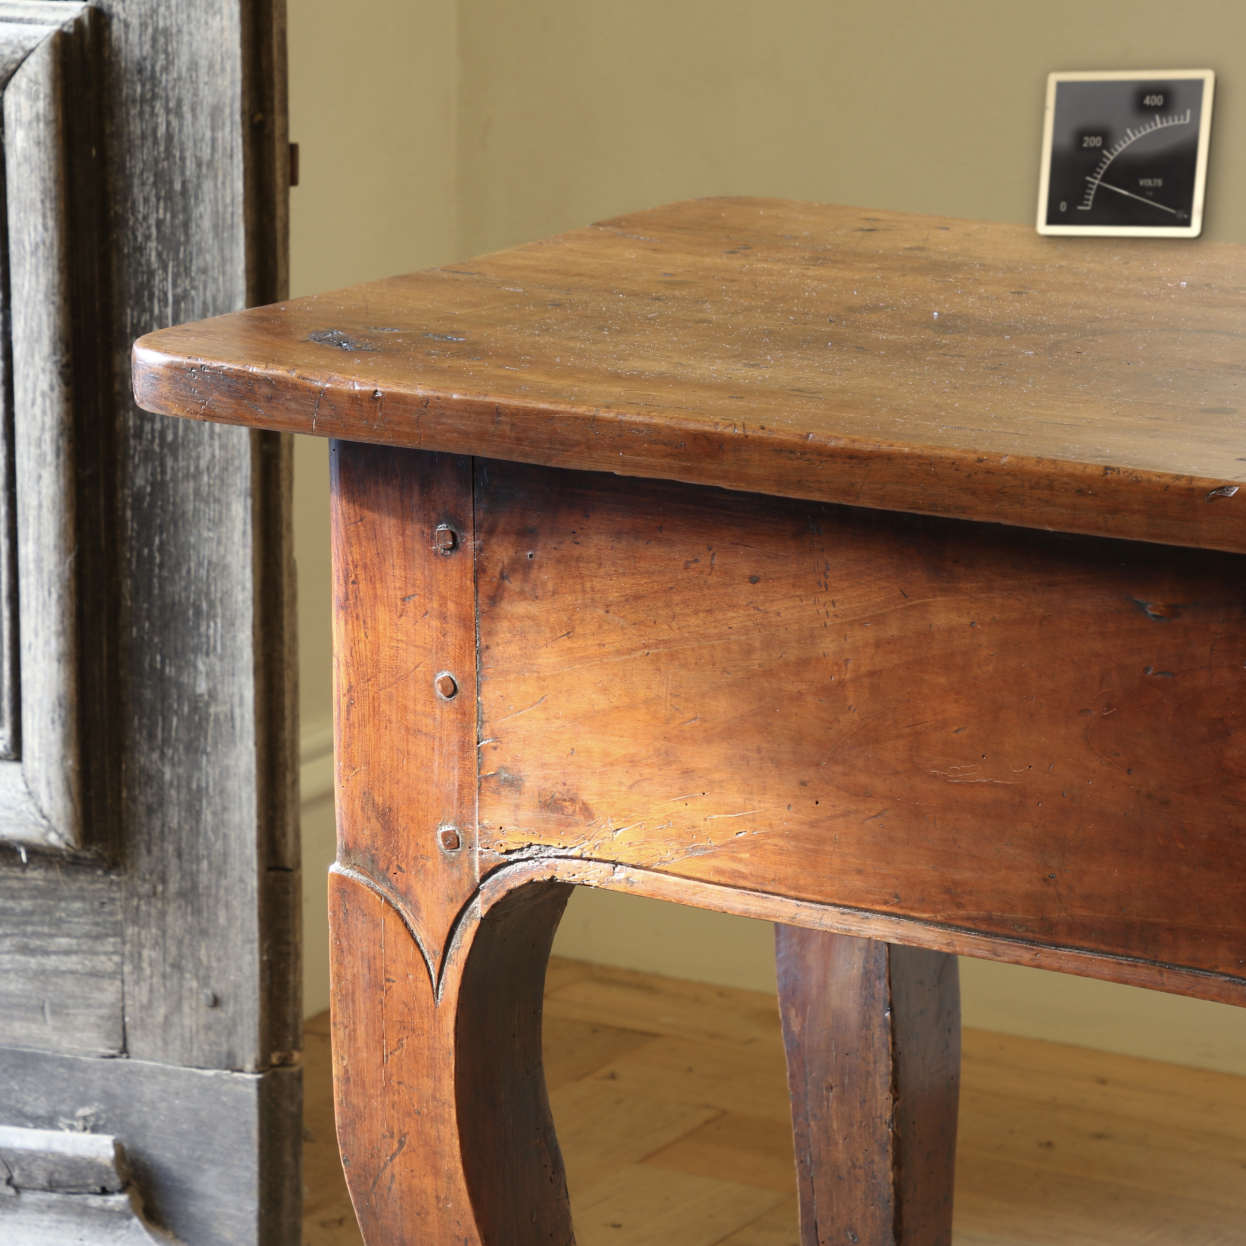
100 V
